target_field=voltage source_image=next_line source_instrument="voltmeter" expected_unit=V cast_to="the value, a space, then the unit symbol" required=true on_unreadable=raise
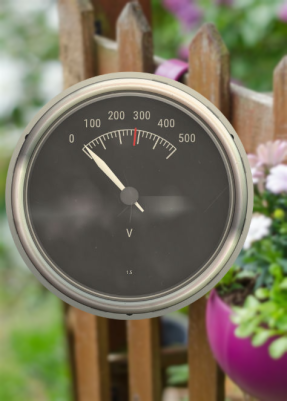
20 V
